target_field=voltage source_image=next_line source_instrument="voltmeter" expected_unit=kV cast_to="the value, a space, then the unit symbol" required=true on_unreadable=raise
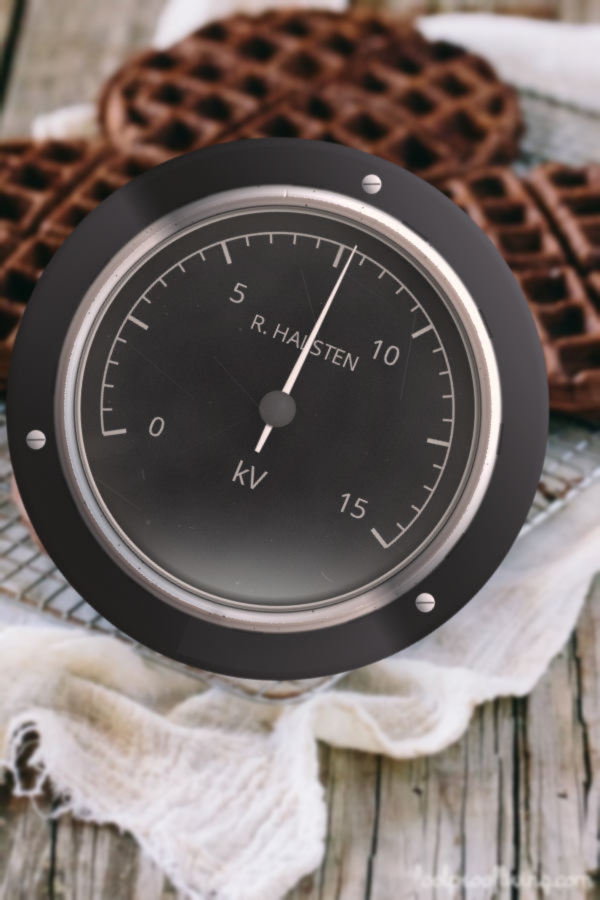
7.75 kV
